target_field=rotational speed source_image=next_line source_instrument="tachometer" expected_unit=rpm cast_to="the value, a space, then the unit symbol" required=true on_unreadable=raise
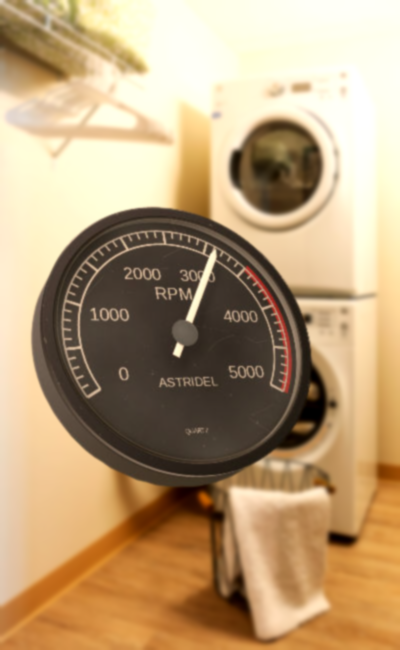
3100 rpm
